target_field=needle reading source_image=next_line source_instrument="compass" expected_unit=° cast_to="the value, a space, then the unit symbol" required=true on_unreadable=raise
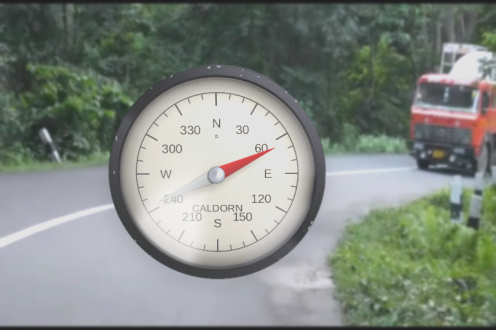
65 °
